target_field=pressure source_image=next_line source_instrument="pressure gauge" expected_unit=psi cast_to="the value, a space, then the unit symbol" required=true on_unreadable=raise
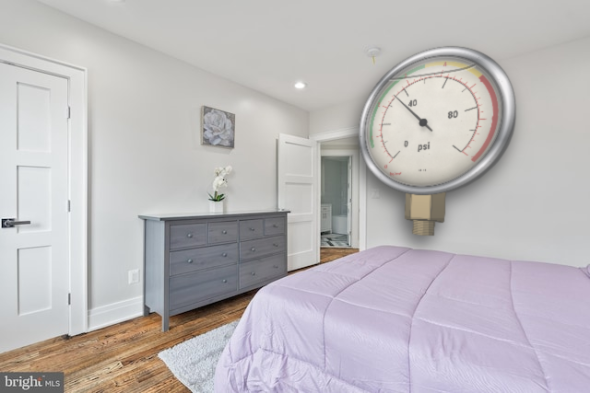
35 psi
